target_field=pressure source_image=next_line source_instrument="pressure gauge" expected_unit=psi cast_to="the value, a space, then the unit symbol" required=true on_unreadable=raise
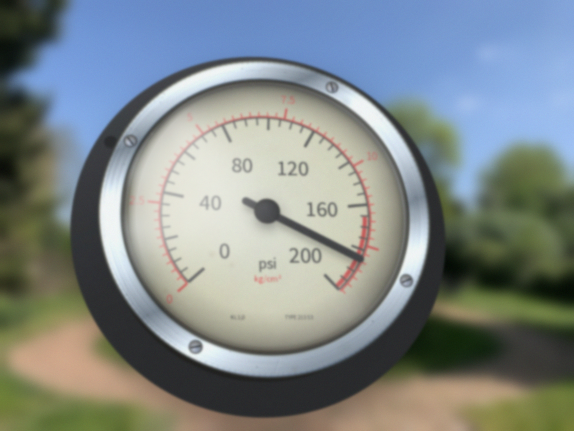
185 psi
